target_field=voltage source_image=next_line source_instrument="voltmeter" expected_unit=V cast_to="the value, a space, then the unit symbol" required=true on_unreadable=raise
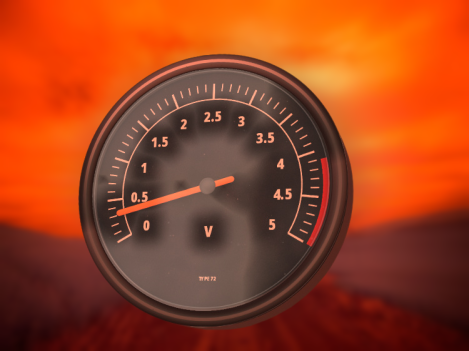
0.3 V
